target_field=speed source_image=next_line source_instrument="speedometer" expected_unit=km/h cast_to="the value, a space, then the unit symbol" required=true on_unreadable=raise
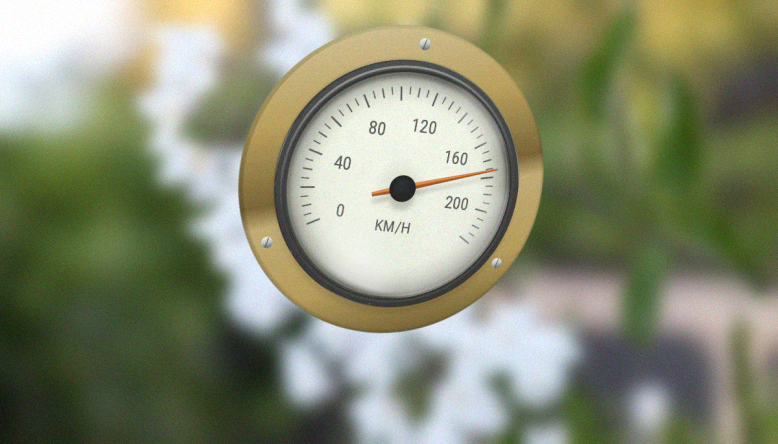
175 km/h
